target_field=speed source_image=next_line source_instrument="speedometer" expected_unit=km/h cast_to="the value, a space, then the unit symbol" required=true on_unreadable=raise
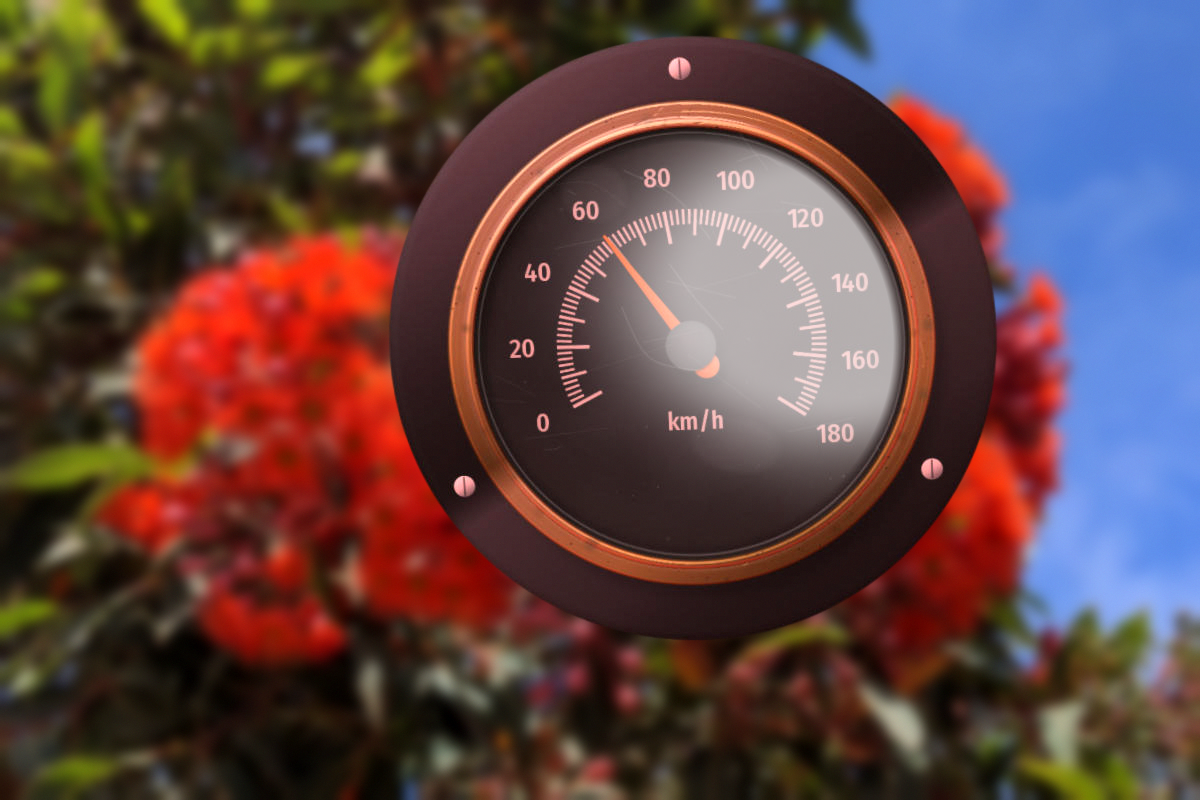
60 km/h
